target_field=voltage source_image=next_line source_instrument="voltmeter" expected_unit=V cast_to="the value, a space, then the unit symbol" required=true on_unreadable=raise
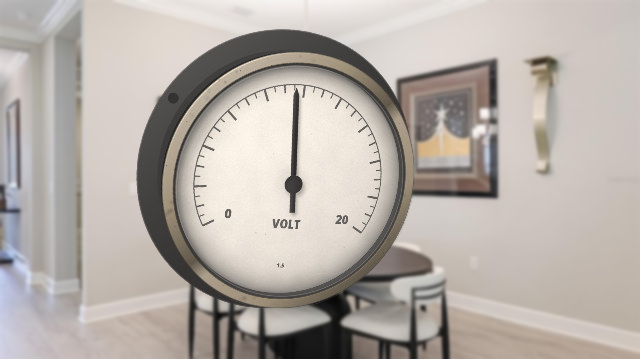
9.5 V
